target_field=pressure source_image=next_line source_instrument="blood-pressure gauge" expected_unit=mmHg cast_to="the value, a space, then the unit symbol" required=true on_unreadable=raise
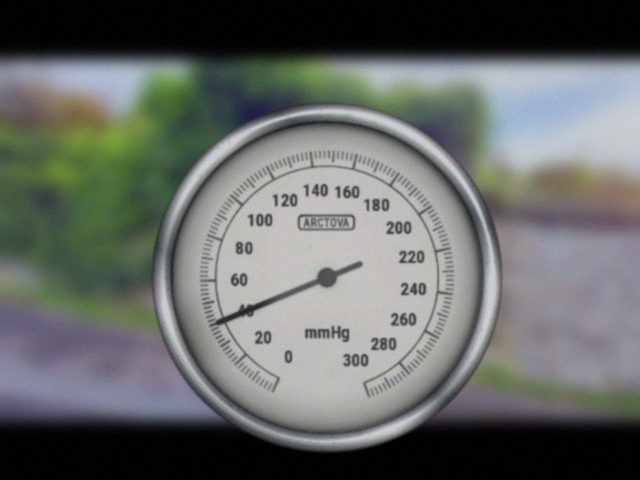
40 mmHg
